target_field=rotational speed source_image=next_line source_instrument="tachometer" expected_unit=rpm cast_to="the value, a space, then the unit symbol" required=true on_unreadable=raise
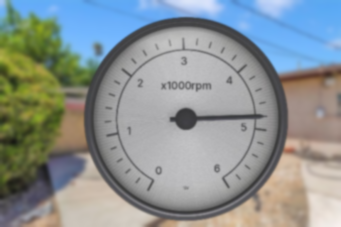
4800 rpm
